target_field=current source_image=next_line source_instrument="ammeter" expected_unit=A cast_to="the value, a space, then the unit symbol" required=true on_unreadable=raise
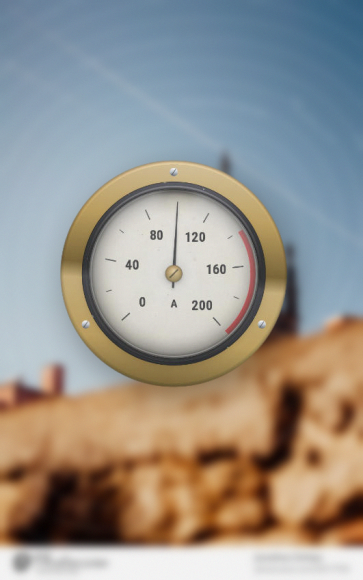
100 A
